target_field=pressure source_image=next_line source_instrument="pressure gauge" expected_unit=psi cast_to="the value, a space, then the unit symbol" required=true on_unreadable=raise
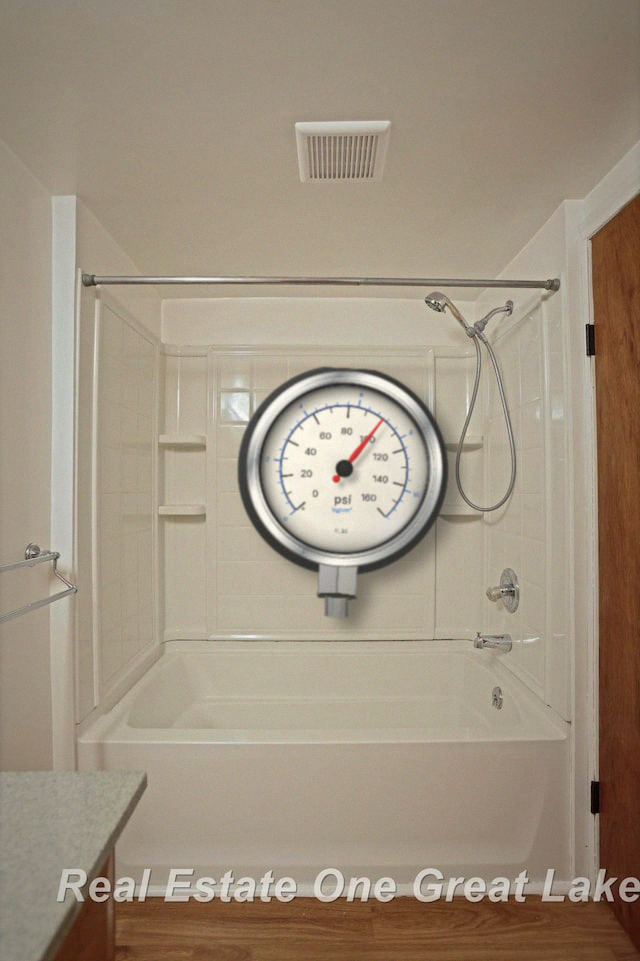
100 psi
